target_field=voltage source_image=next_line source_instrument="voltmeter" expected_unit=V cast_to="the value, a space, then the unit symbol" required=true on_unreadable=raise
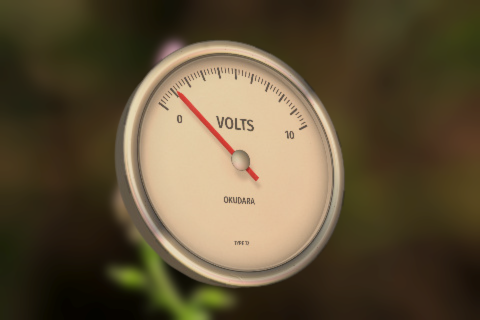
1 V
